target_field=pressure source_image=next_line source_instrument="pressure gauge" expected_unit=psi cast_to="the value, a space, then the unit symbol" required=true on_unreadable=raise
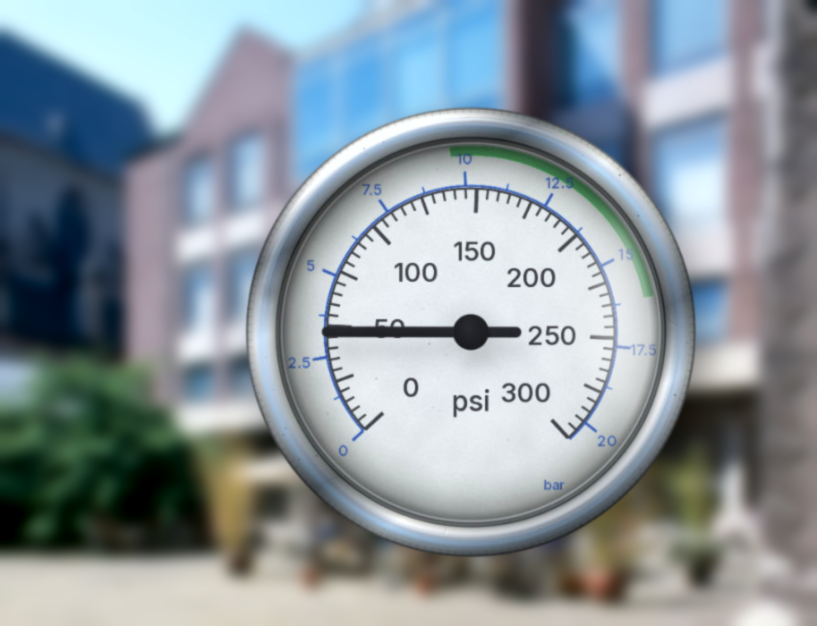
47.5 psi
